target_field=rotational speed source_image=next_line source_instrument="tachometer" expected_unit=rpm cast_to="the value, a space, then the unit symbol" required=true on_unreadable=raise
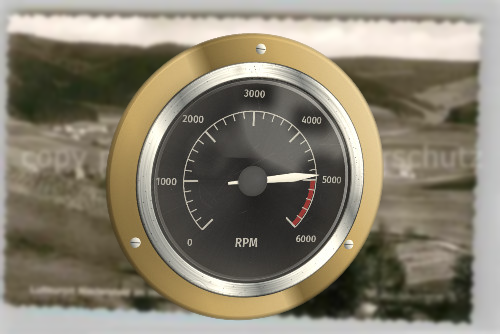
4900 rpm
